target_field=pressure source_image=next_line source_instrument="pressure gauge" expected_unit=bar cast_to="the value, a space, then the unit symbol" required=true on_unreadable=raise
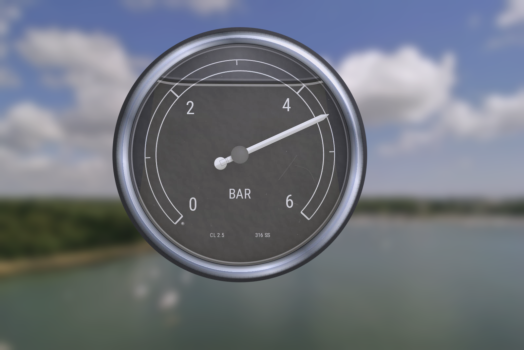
4.5 bar
